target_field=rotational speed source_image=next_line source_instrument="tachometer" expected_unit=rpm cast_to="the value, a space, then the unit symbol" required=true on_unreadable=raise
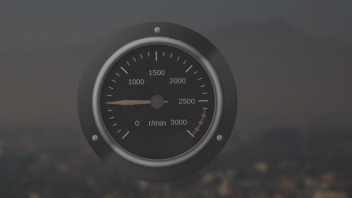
500 rpm
